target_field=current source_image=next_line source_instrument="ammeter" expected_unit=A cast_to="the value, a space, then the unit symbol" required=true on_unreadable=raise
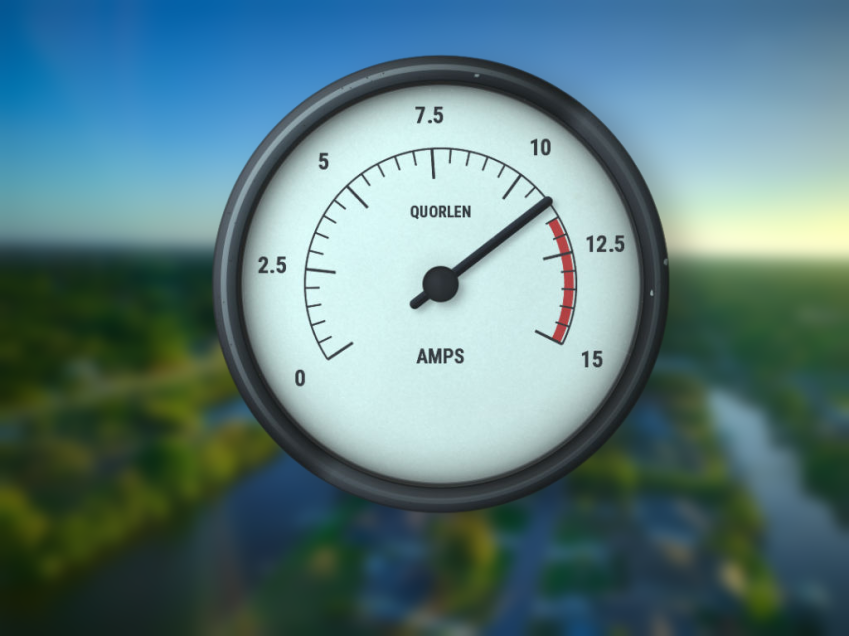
11 A
